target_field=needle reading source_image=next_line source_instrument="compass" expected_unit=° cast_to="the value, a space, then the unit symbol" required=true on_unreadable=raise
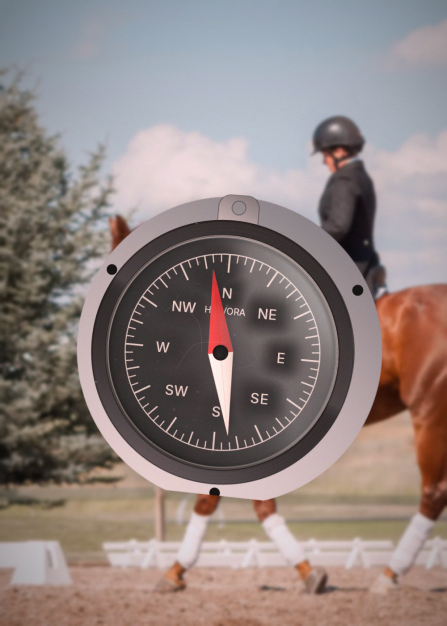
350 °
